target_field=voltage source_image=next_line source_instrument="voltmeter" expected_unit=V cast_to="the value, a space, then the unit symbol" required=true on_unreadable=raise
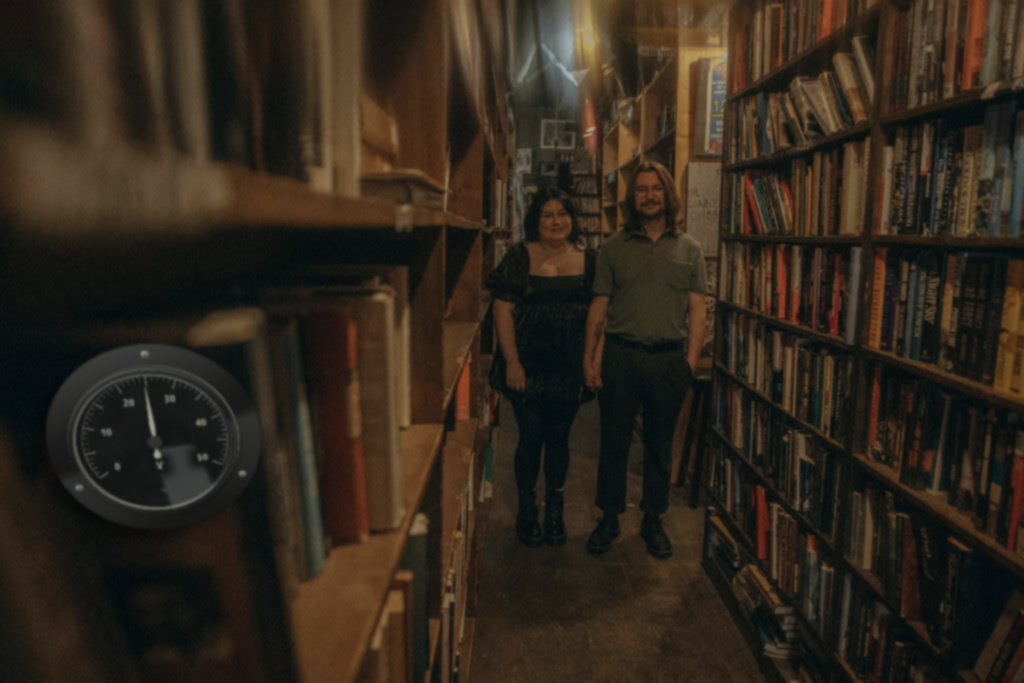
25 V
